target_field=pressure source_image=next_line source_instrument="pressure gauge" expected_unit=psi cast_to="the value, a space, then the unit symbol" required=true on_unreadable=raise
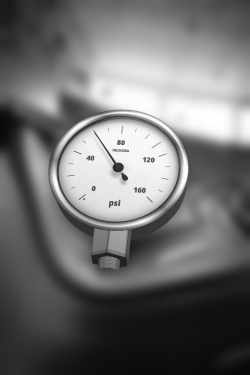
60 psi
